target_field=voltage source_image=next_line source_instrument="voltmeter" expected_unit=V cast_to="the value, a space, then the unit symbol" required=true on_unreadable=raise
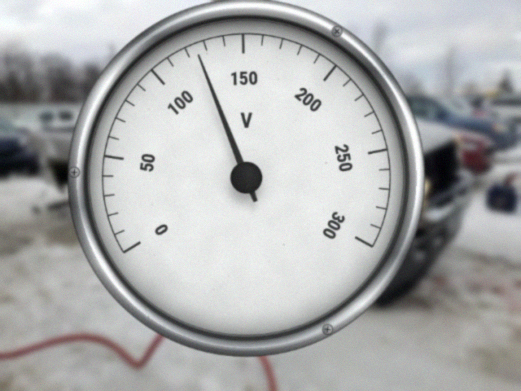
125 V
